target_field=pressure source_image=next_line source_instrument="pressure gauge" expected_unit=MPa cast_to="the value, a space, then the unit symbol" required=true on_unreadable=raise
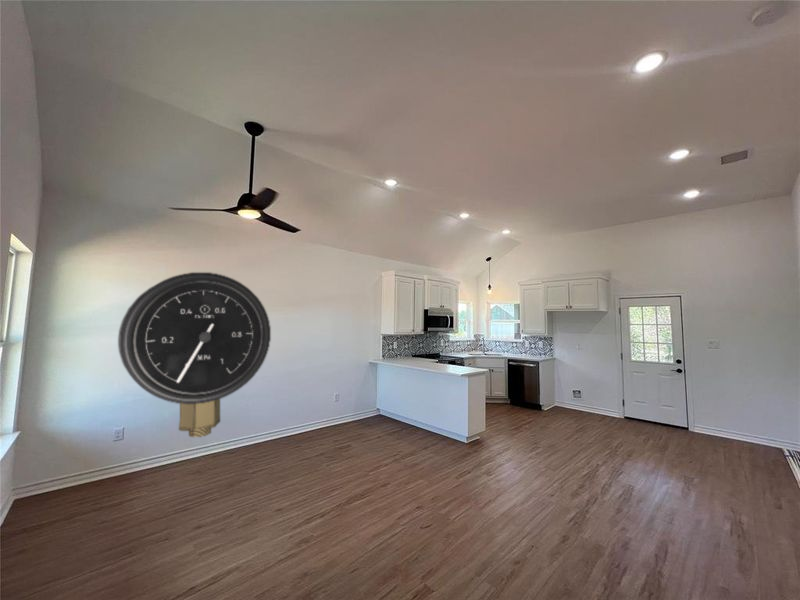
0 MPa
